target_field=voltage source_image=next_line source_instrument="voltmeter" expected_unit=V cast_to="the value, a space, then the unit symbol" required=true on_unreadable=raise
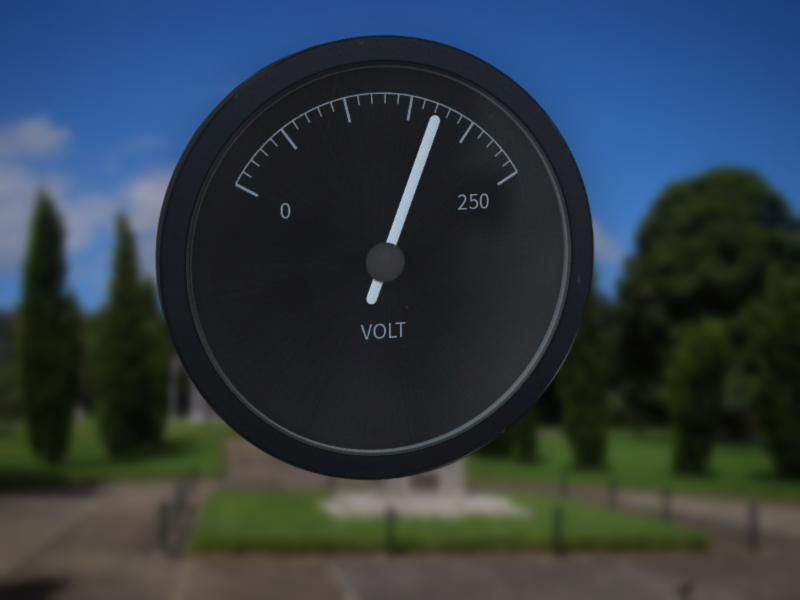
170 V
